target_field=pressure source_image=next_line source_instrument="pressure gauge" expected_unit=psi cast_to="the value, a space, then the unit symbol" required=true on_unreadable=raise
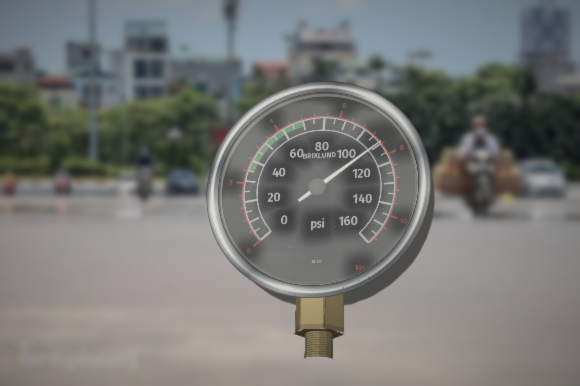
110 psi
